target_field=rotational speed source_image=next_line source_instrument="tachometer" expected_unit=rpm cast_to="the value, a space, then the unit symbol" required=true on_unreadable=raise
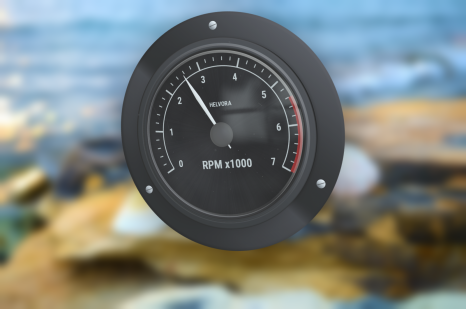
2600 rpm
